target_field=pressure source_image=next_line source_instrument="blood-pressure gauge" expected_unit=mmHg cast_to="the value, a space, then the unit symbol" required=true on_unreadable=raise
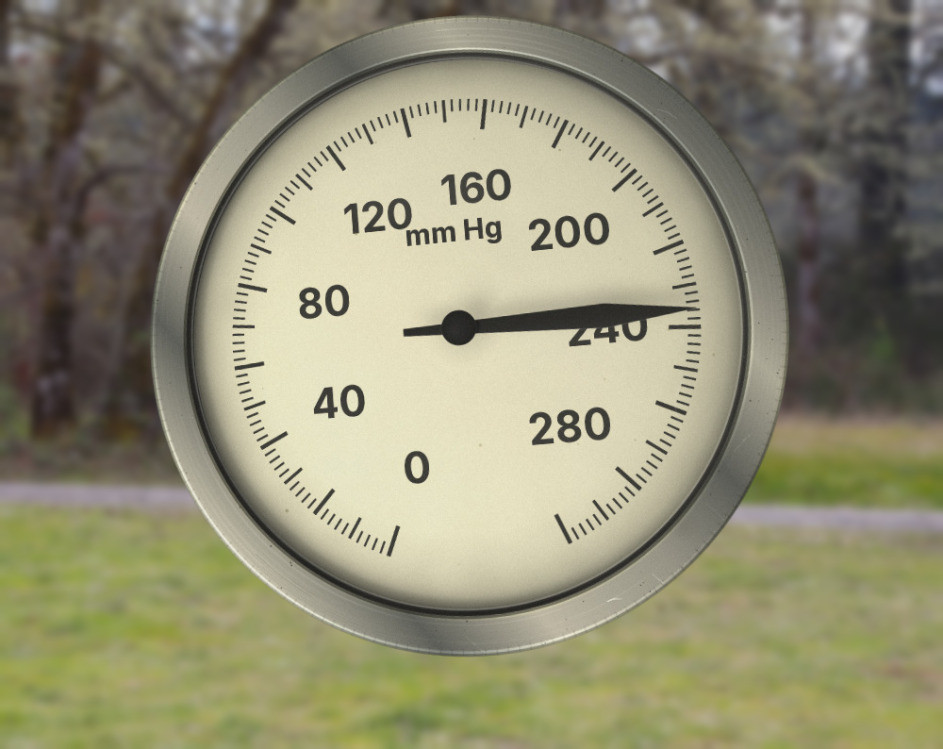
236 mmHg
